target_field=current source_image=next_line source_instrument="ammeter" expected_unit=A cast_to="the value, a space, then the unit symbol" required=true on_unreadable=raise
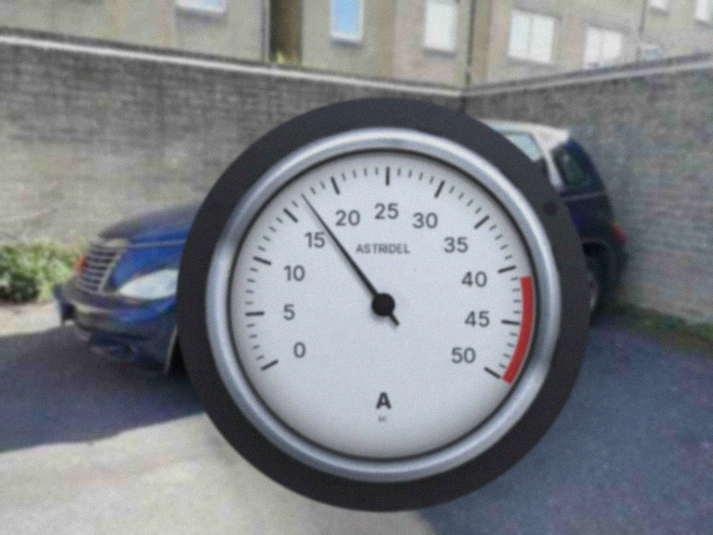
17 A
